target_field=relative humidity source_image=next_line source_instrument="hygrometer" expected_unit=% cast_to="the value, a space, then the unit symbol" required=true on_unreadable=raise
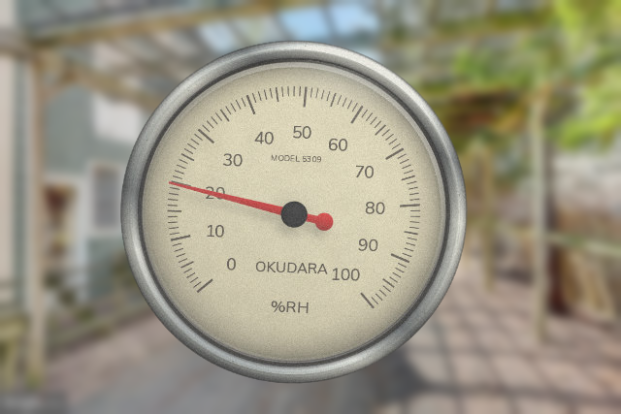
20 %
